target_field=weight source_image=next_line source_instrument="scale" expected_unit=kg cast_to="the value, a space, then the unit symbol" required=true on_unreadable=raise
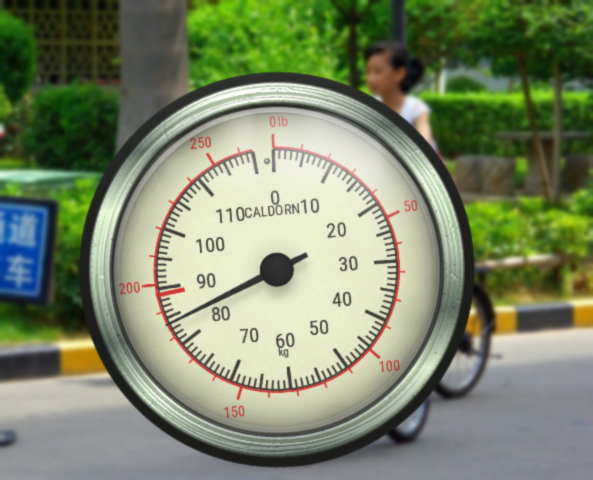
84 kg
